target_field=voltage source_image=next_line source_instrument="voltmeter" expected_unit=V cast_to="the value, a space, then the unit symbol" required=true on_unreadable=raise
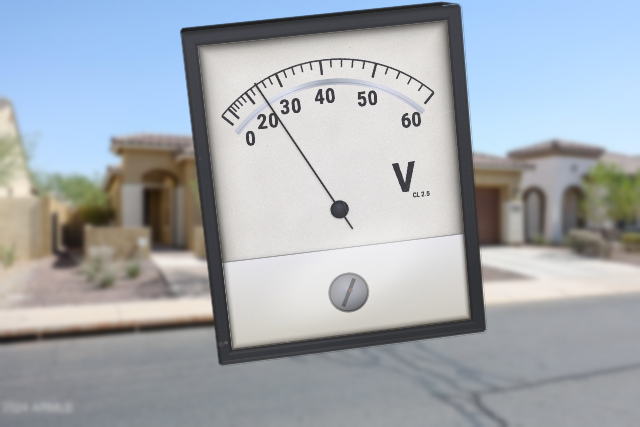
24 V
